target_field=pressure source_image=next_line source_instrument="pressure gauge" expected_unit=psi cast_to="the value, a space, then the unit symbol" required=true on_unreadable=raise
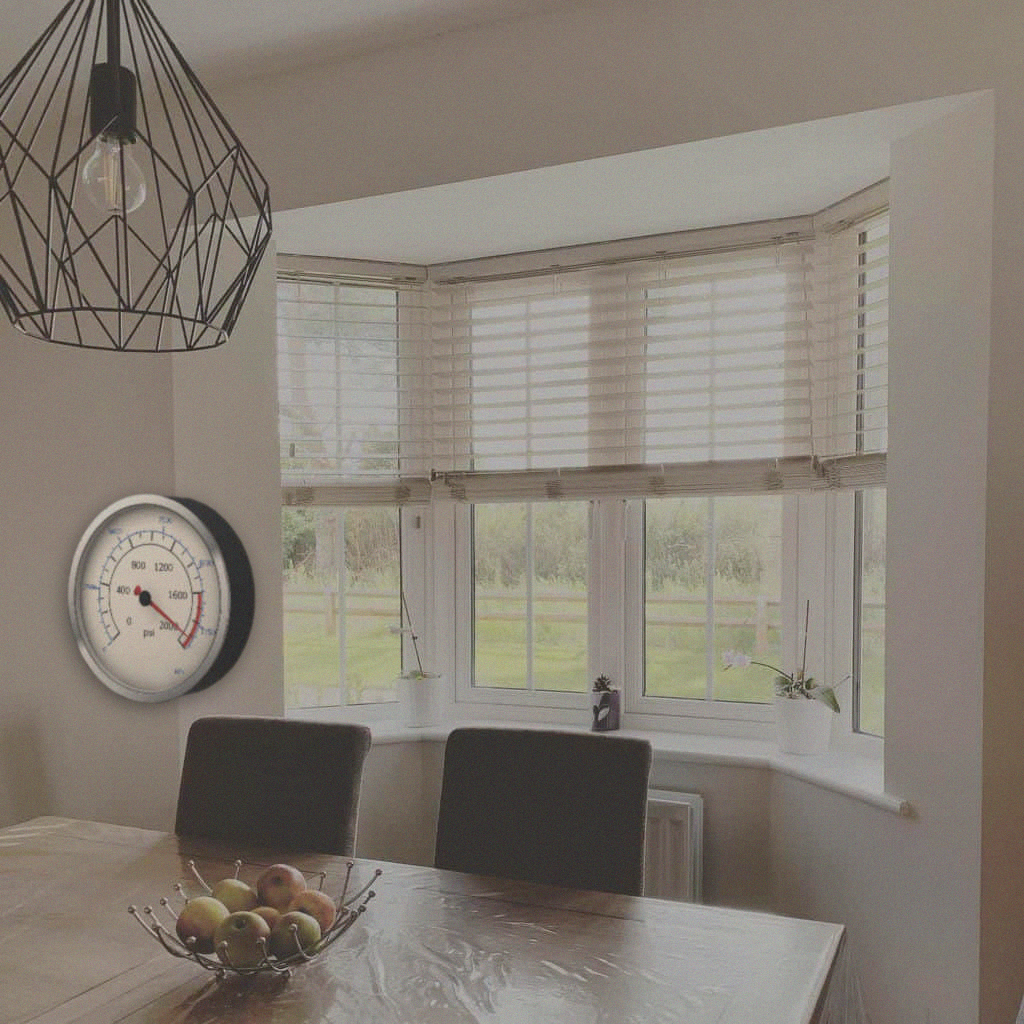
1900 psi
